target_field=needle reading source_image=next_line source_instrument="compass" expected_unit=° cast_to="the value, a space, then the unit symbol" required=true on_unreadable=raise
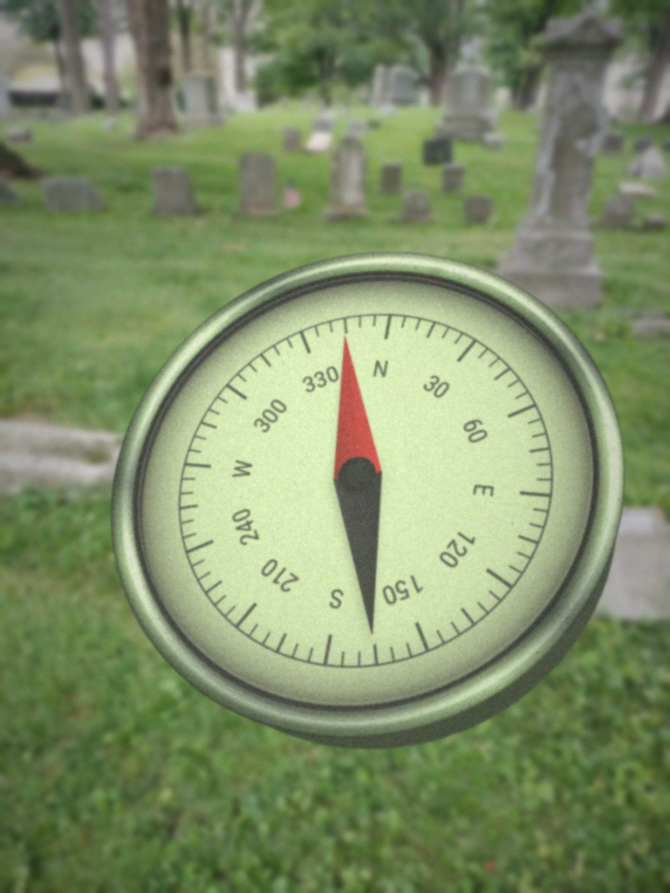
345 °
